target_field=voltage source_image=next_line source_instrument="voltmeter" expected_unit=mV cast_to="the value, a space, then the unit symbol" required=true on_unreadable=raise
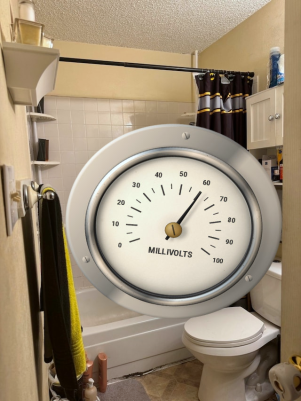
60 mV
